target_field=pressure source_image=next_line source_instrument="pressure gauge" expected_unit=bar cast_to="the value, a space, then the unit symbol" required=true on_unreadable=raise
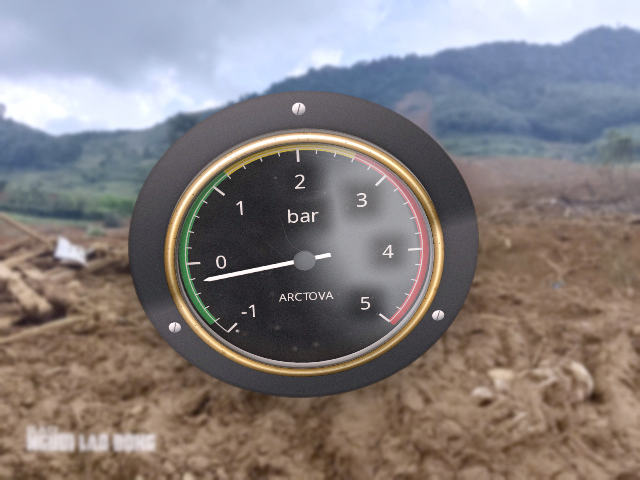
-0.2 bar
